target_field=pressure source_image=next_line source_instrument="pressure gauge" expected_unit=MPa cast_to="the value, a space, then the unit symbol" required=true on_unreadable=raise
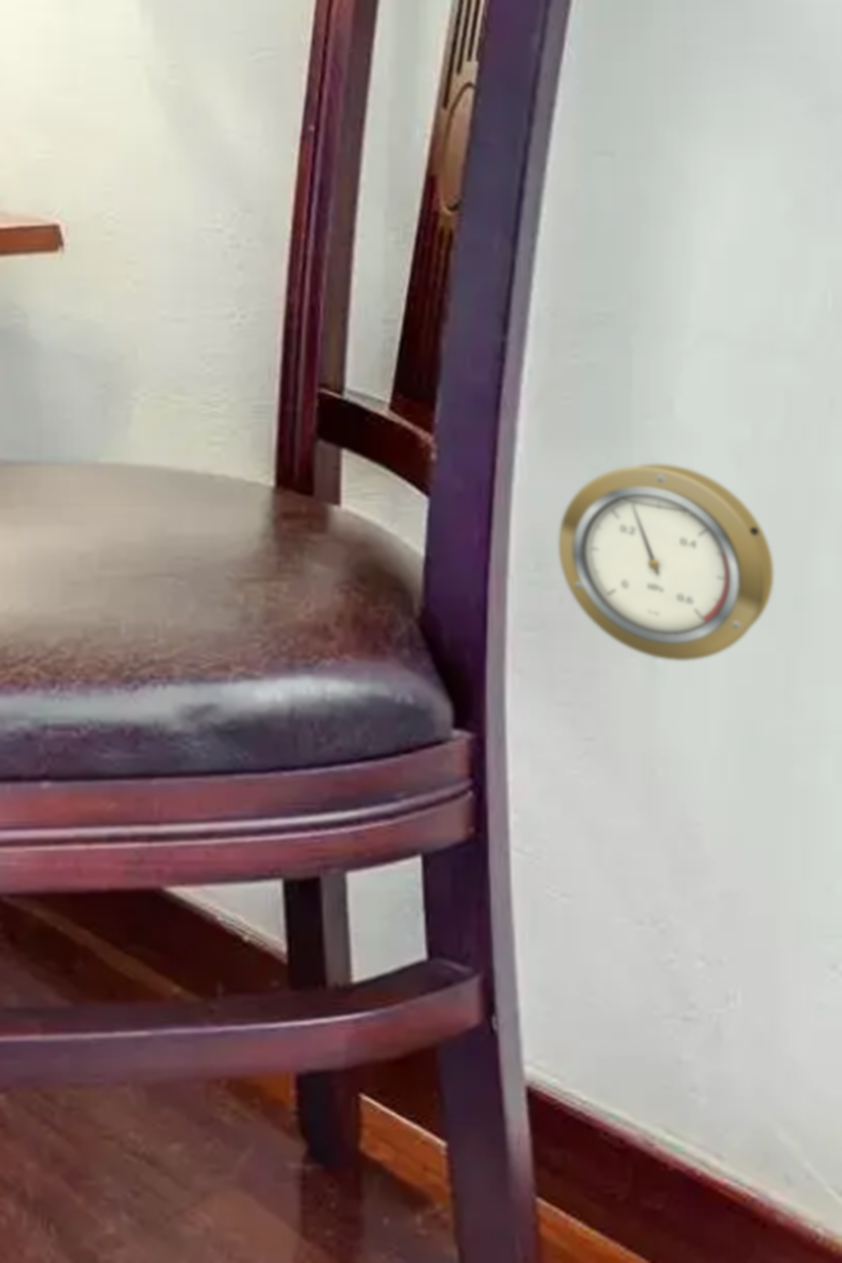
0.25 MPa
